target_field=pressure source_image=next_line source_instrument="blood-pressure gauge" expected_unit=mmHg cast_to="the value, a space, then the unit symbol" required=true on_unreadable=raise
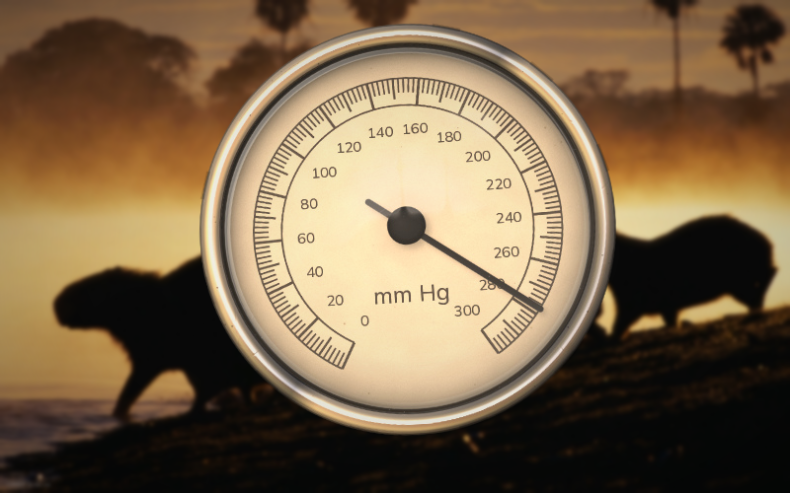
278 mmHg
